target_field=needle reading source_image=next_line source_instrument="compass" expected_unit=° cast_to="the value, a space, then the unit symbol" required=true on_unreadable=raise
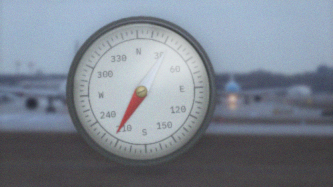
215 °
